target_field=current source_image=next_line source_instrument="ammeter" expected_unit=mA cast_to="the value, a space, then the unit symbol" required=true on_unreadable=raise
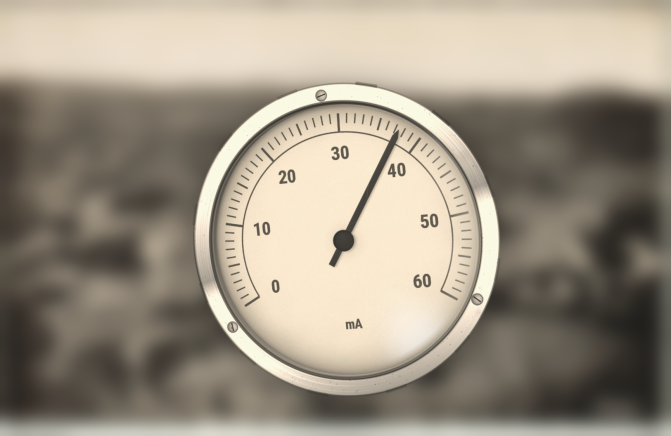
37.5 mA
